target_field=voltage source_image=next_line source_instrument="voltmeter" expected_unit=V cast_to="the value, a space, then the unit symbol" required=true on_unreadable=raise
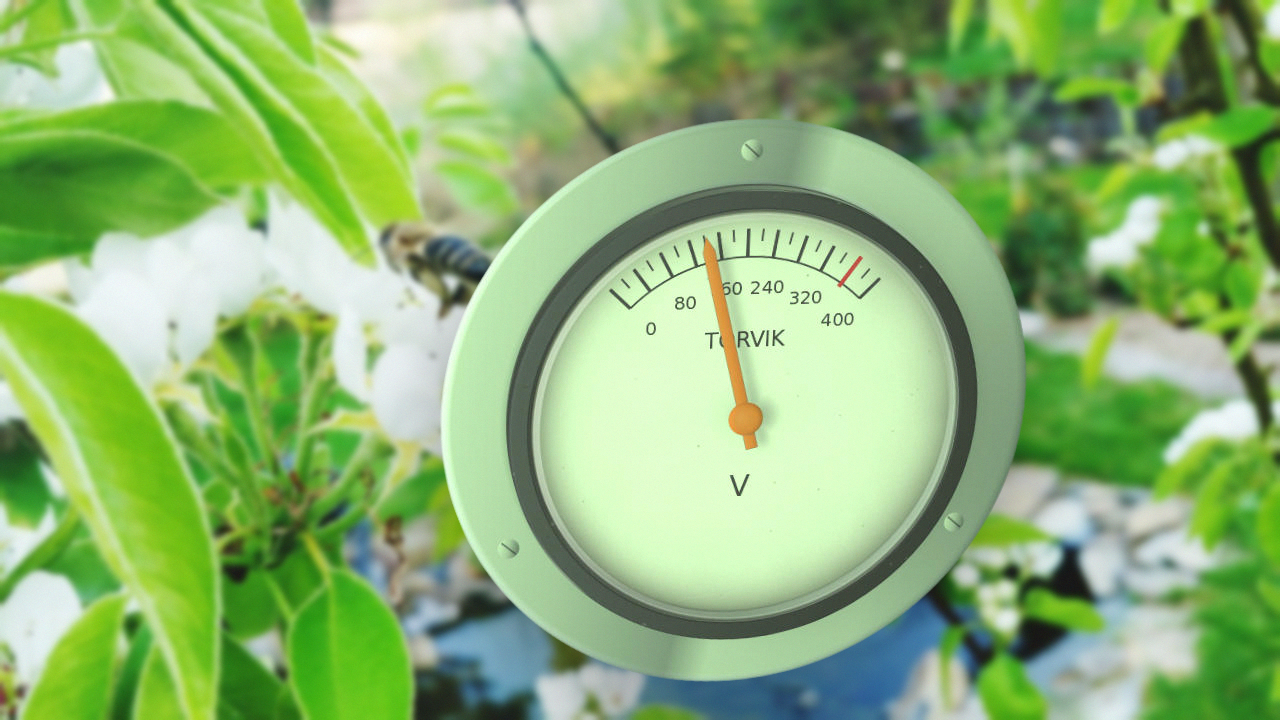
140 V
